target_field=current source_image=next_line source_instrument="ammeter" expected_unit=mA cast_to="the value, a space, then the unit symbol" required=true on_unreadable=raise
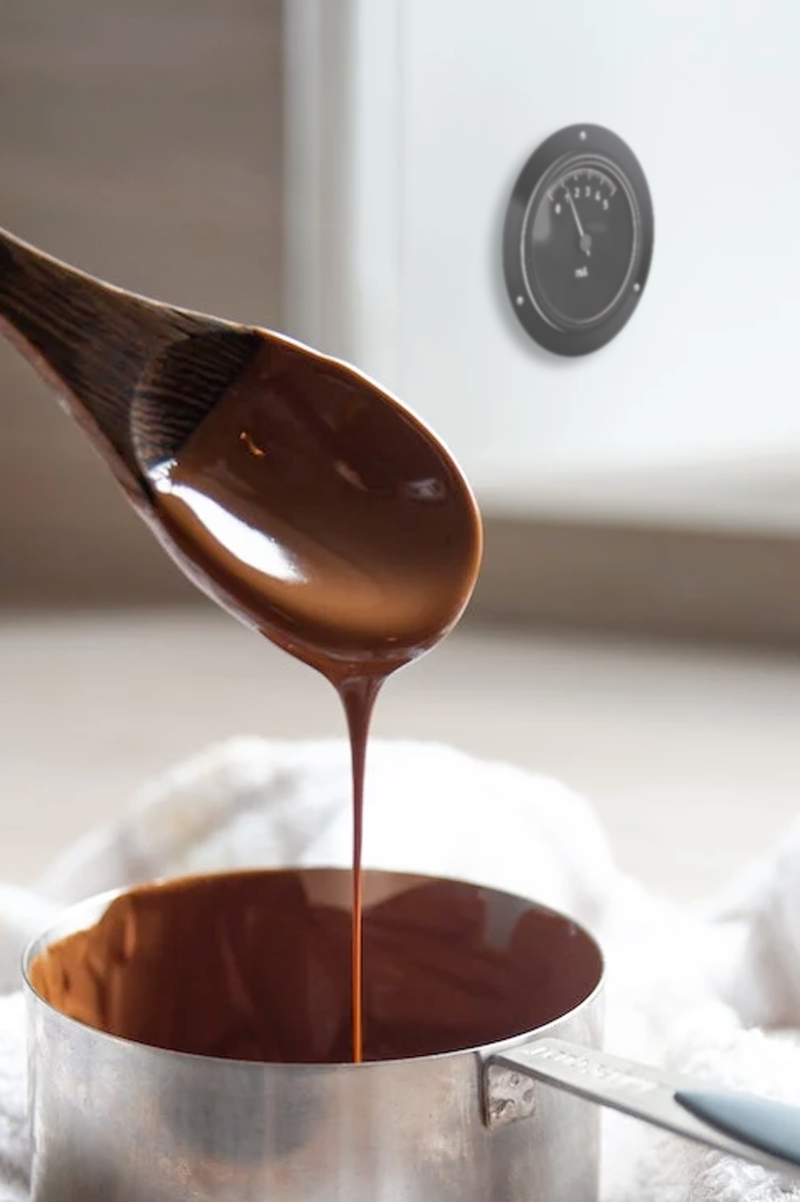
1 mA
